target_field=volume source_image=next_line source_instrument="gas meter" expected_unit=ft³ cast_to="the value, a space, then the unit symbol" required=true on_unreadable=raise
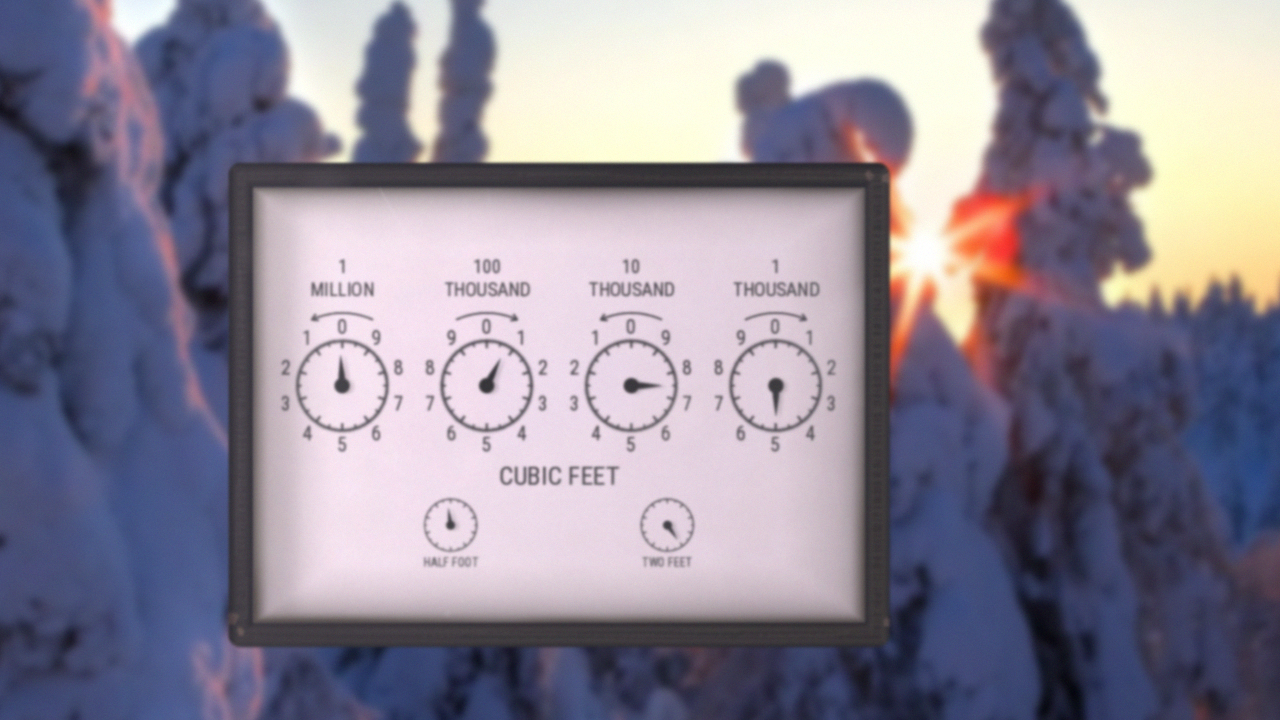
7500 ft³
